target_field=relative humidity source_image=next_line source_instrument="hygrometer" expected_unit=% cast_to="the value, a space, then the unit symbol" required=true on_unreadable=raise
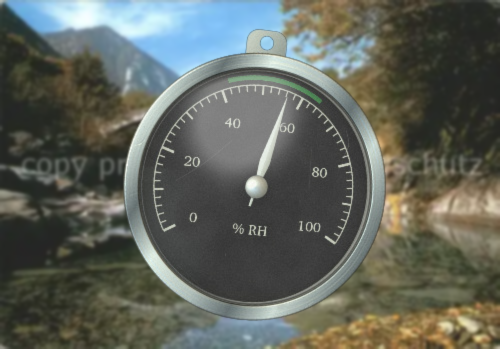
56 %
